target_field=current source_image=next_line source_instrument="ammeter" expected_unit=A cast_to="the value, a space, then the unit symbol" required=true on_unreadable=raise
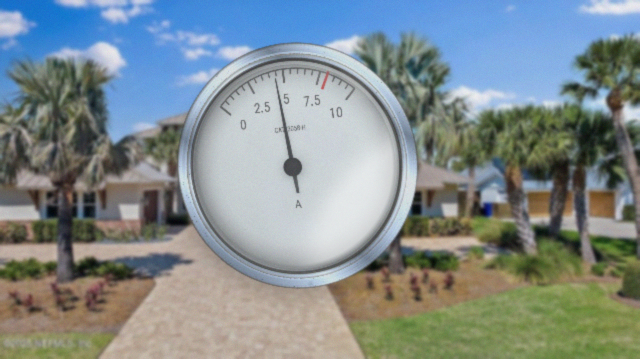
4.5 A
